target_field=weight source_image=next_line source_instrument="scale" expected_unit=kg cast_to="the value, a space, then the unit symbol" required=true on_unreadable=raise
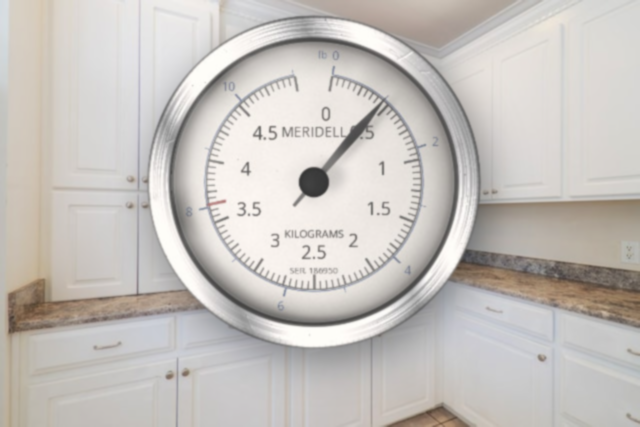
0.45 kg
